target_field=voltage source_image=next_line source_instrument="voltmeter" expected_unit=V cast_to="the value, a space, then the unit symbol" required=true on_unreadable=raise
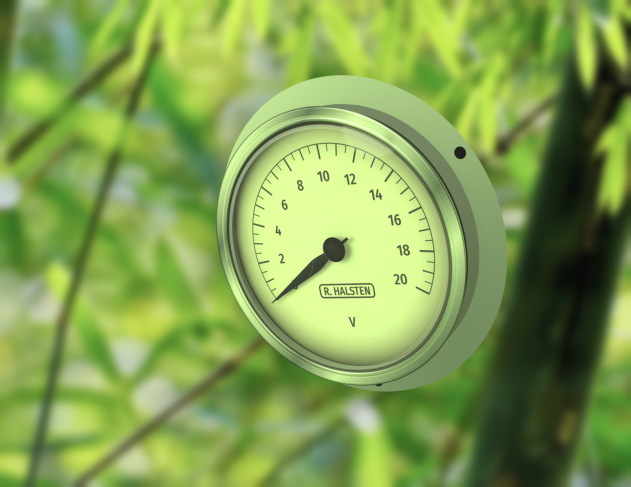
0 V
